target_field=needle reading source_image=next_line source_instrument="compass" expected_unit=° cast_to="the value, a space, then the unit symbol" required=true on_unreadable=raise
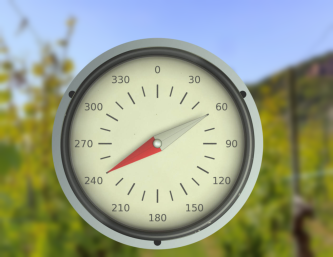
240 °
